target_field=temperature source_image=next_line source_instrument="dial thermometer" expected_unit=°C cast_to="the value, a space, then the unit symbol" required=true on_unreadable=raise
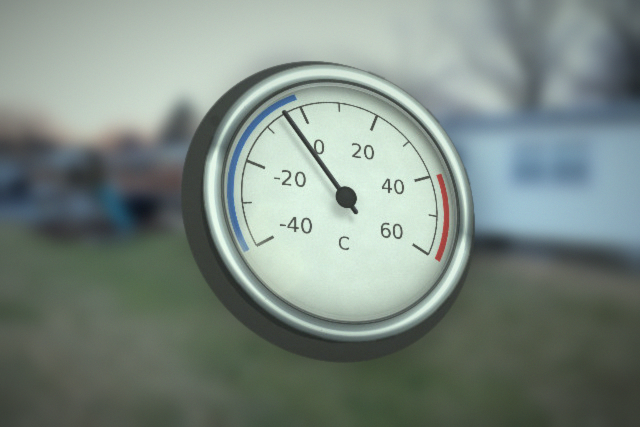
-5 °C
